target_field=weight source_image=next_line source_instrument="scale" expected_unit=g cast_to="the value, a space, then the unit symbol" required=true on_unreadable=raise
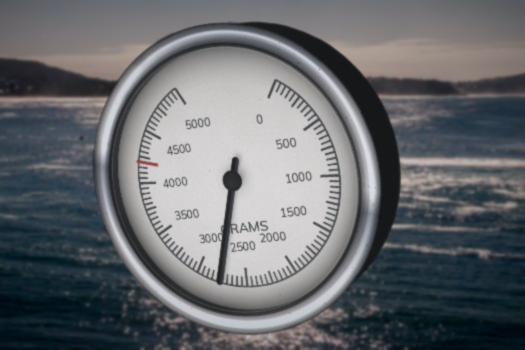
2750 g
